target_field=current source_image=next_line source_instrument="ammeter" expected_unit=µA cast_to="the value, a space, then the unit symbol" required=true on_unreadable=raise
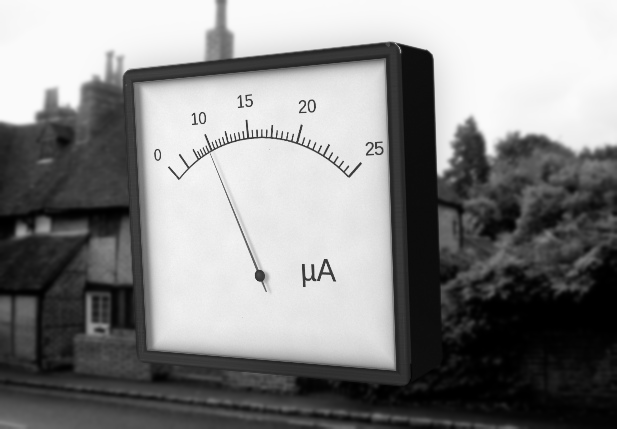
10 µA
